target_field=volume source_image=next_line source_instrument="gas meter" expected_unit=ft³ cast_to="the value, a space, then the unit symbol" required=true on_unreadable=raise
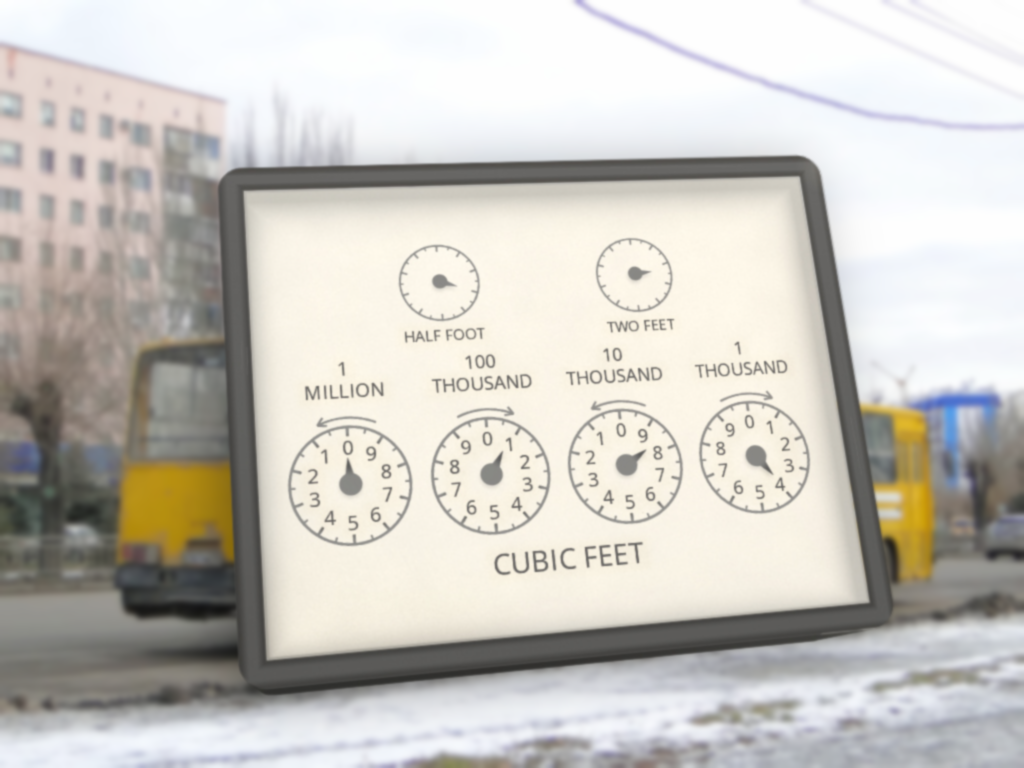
8400 ft³
